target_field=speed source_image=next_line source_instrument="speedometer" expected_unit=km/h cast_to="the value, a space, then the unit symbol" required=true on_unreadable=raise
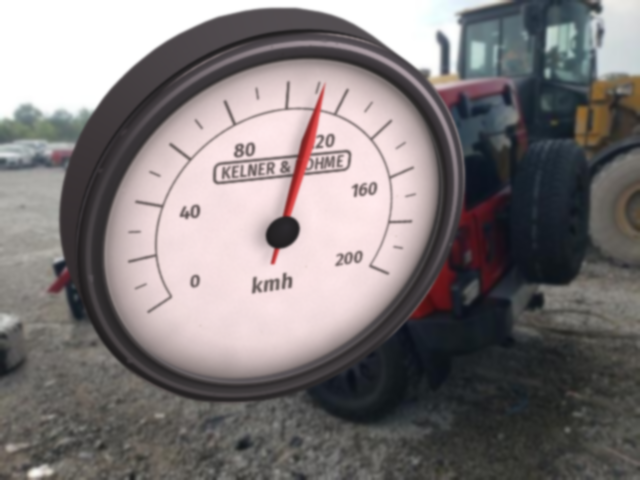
110 km/h
